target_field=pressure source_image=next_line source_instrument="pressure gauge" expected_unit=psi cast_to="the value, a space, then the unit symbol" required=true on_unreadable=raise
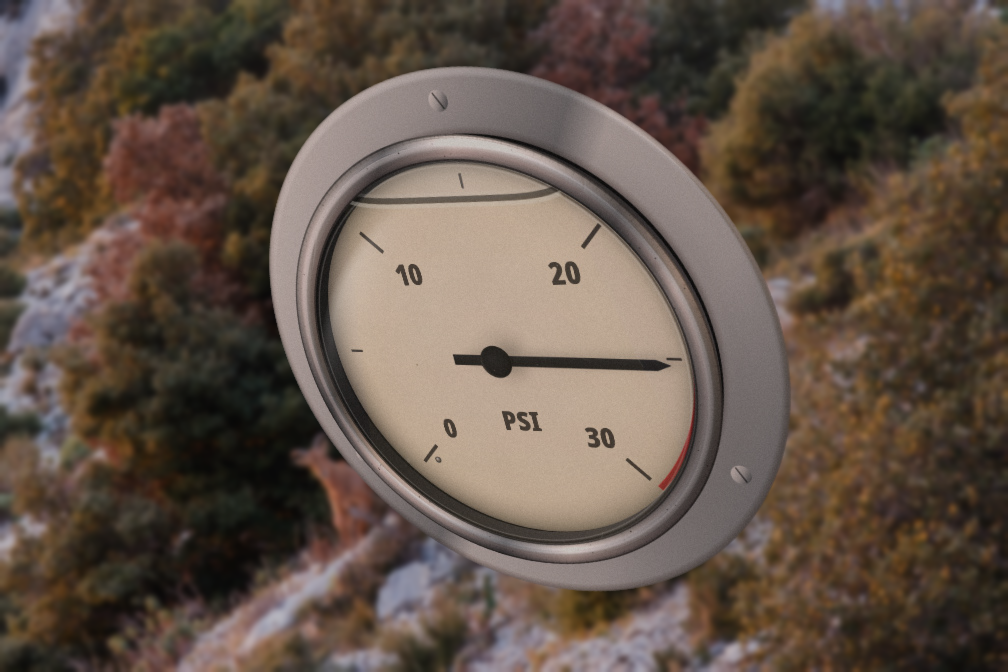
25 psi
